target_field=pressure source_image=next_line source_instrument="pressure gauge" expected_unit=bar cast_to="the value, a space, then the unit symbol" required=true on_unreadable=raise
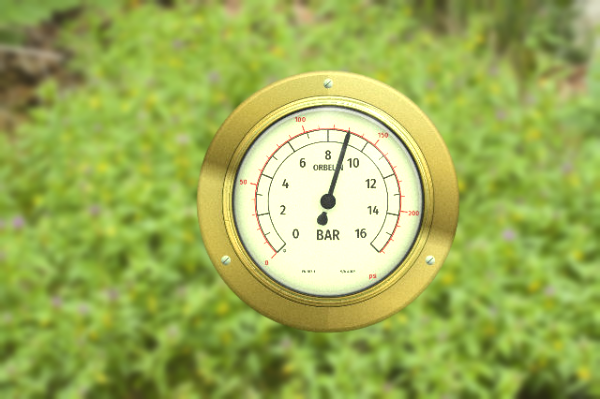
9 bar
